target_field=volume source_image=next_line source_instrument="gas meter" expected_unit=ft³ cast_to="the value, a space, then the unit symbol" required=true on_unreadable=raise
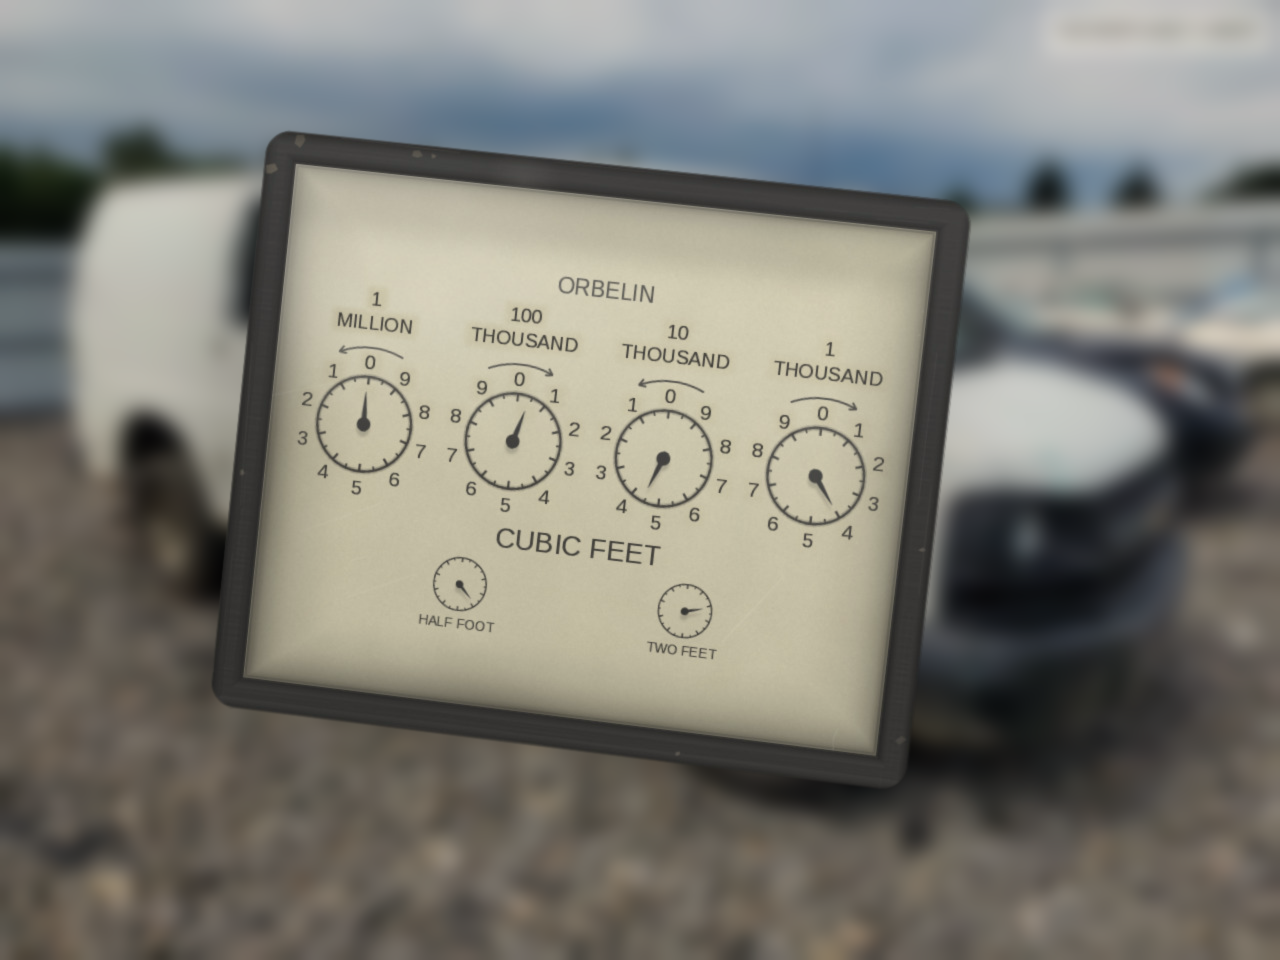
4400 ft³
